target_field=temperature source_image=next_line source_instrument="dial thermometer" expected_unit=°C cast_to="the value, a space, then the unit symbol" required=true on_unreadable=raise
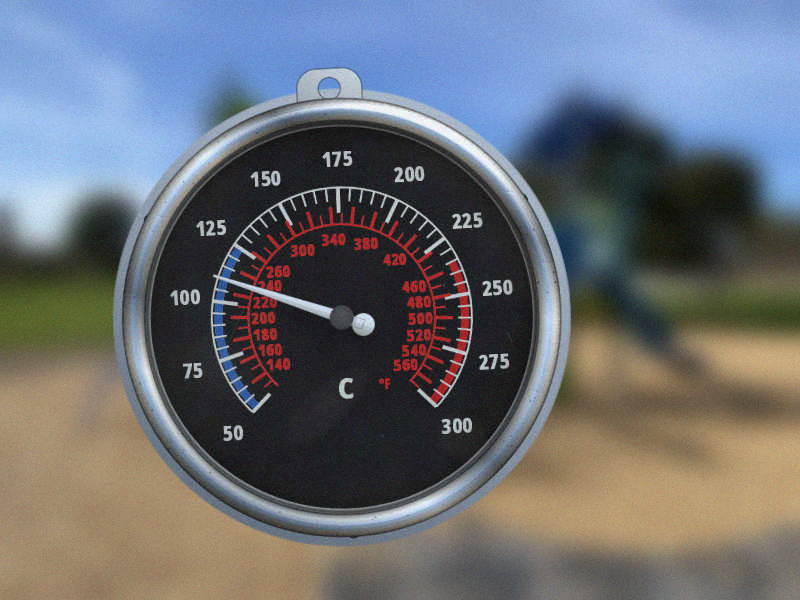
110 °C
